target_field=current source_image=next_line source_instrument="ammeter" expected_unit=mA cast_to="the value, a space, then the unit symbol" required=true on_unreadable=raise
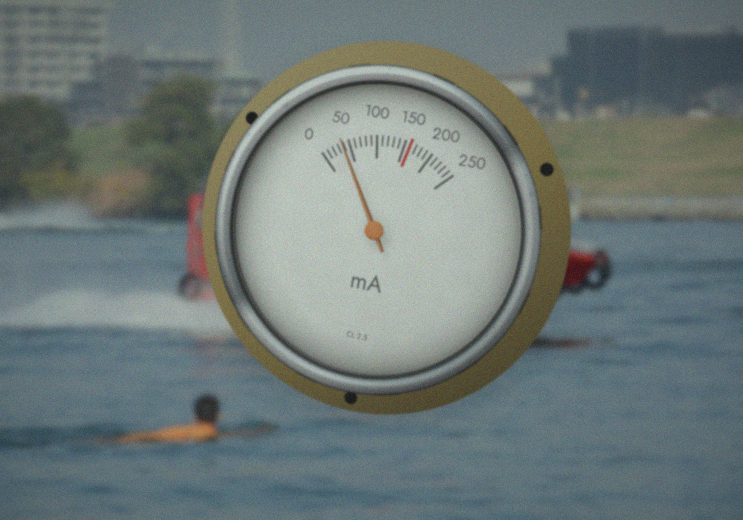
40 mA
